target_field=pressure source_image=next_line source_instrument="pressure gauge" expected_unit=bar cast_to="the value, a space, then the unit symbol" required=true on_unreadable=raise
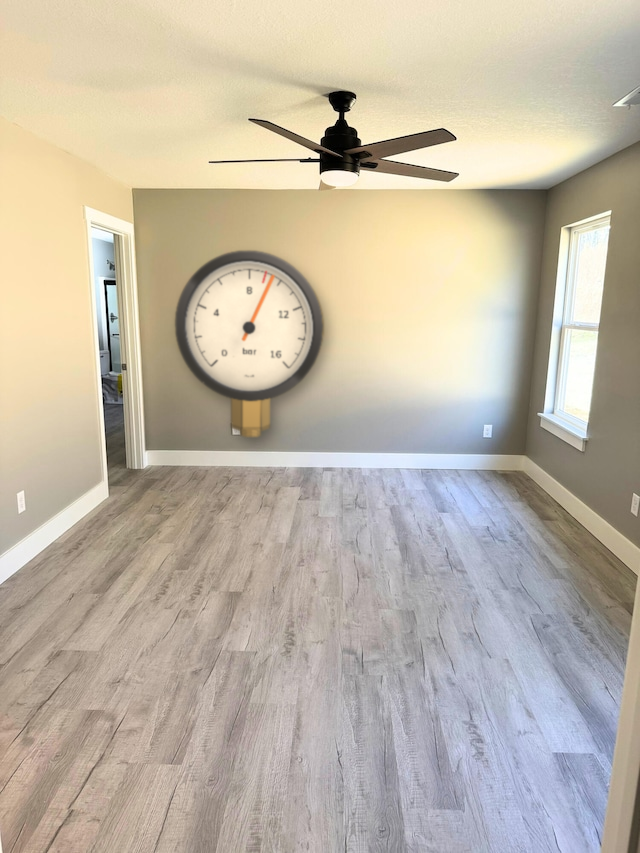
9.5 bar
